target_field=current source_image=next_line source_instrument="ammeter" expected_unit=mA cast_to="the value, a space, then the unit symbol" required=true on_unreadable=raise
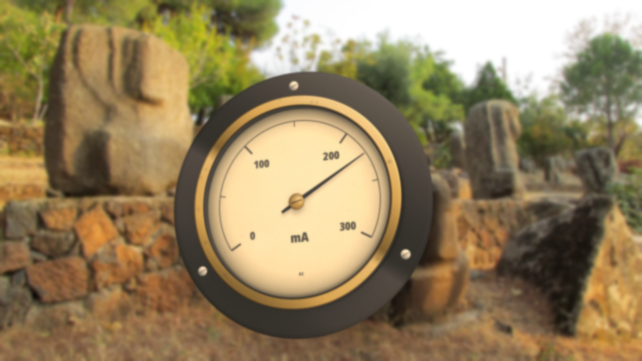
225 mA
